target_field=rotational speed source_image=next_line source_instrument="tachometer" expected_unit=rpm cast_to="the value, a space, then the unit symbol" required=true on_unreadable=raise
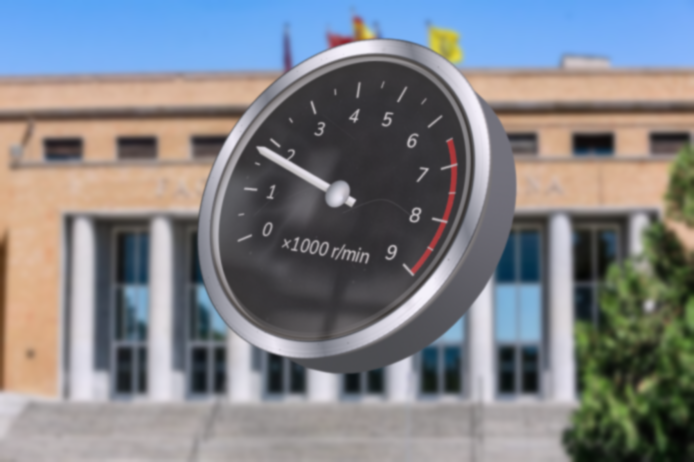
1750 rpm
